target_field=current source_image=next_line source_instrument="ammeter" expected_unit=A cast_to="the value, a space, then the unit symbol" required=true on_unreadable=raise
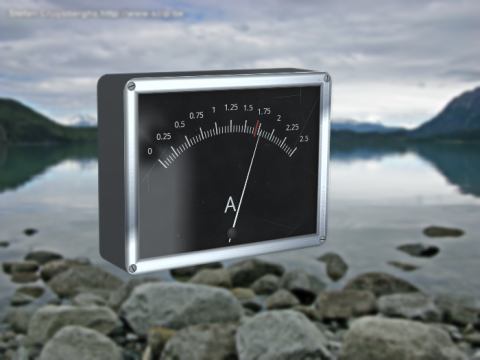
1.75 A
